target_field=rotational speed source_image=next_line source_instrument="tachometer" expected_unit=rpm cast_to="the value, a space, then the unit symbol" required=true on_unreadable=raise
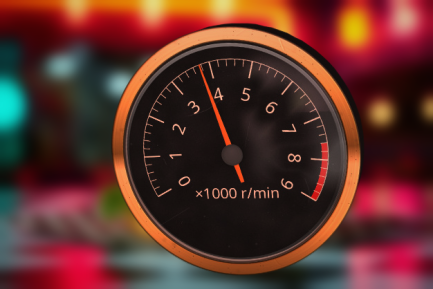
3800 rpm
